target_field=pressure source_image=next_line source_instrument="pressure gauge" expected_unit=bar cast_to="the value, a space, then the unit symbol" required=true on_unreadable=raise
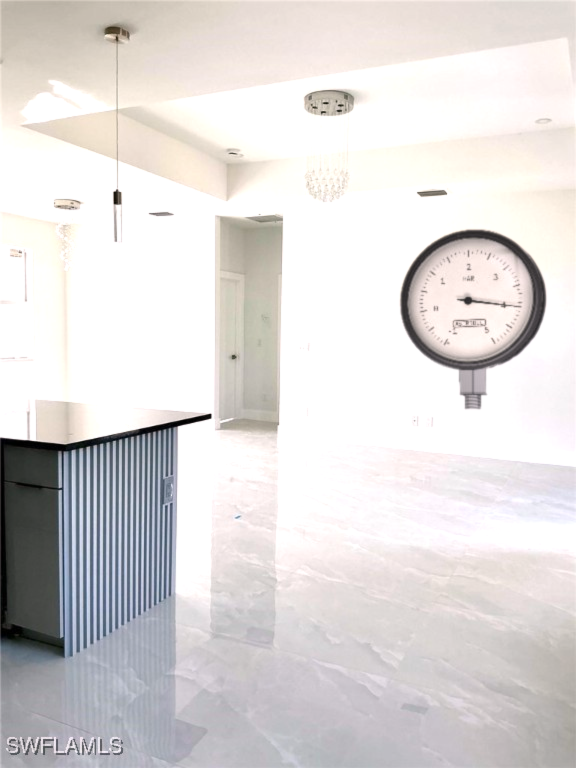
4 bar
